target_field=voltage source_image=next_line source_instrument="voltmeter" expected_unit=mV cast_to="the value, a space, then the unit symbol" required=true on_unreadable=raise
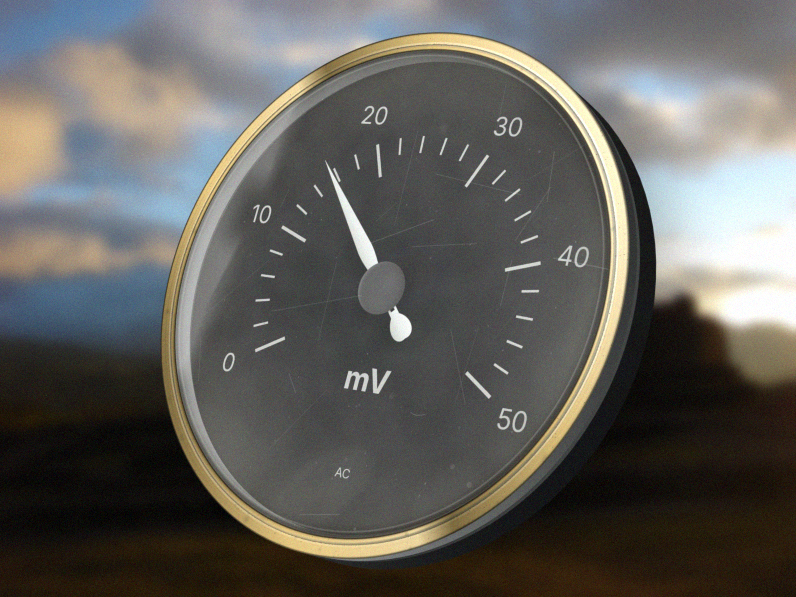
16 mV
